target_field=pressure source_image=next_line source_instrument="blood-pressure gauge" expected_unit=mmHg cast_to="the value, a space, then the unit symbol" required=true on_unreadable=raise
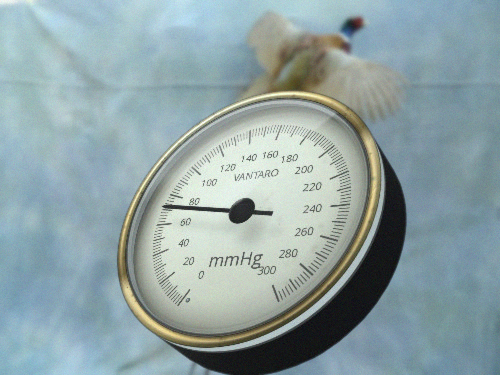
70 mmHg
